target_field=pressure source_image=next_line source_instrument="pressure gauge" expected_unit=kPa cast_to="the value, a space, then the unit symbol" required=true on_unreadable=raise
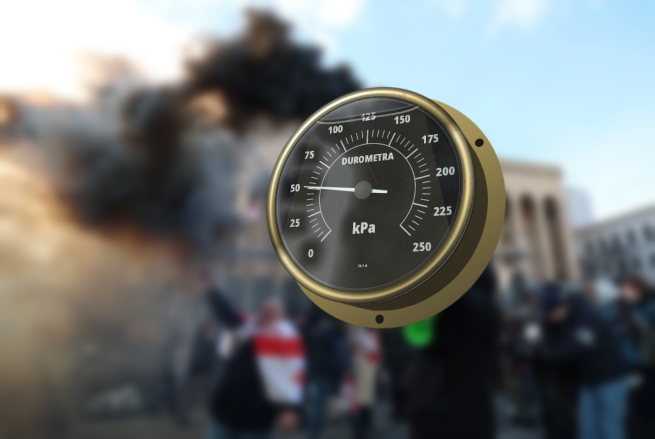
50 kPa
